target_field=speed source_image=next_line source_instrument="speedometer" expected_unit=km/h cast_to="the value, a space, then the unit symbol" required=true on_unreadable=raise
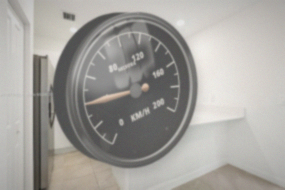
40 km/h
